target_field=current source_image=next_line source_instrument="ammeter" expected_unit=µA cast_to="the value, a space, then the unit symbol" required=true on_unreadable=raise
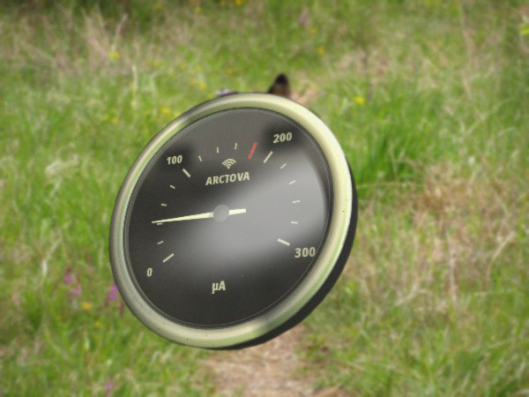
40 µA
